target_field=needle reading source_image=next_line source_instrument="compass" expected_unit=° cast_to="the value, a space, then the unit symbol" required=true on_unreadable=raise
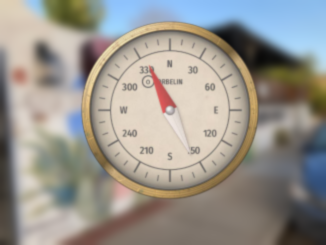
335 °
